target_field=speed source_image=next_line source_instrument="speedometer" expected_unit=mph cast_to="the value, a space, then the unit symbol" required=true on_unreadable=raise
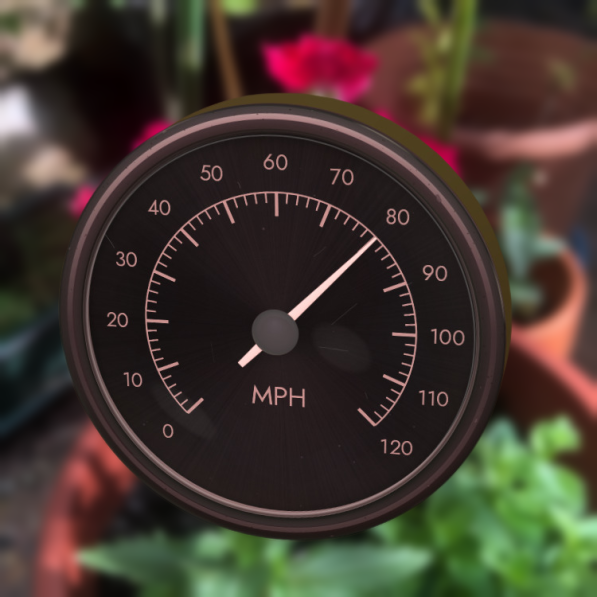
80 mph
